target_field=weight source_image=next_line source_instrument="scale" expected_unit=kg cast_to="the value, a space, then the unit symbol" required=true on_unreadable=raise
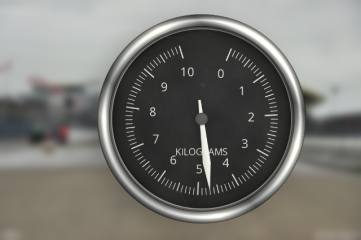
4.7 kg
